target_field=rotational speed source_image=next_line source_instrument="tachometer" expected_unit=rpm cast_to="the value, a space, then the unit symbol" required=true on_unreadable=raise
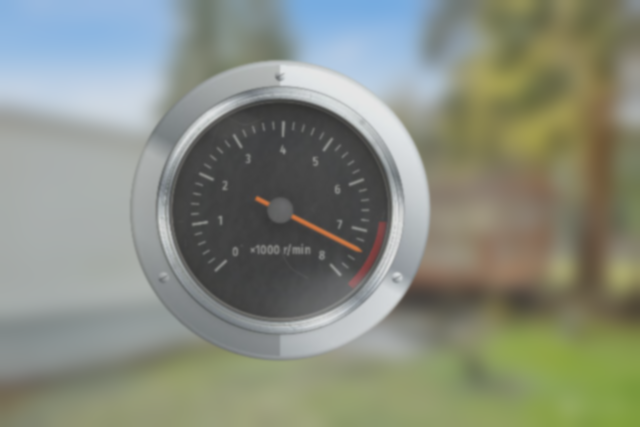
7400 rpm
